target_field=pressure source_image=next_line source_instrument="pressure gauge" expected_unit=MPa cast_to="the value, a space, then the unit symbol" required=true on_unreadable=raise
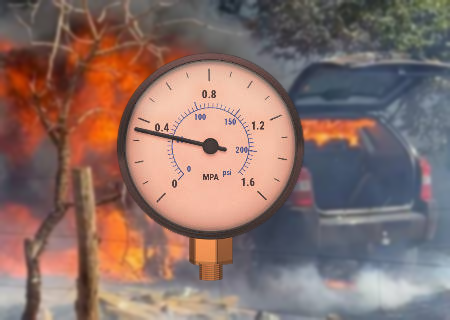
0.35 MPa
